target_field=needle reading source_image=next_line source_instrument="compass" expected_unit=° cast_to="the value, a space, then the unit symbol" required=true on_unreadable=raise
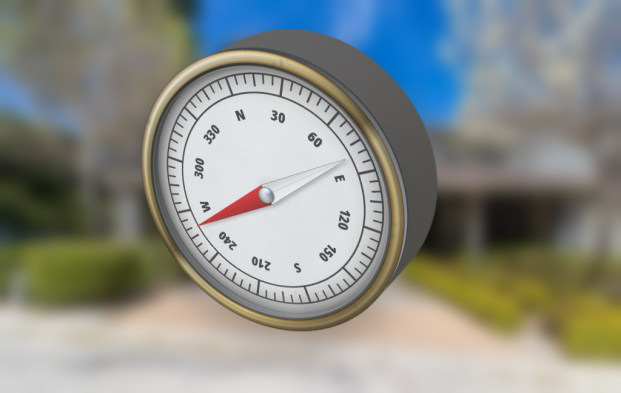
260 °
